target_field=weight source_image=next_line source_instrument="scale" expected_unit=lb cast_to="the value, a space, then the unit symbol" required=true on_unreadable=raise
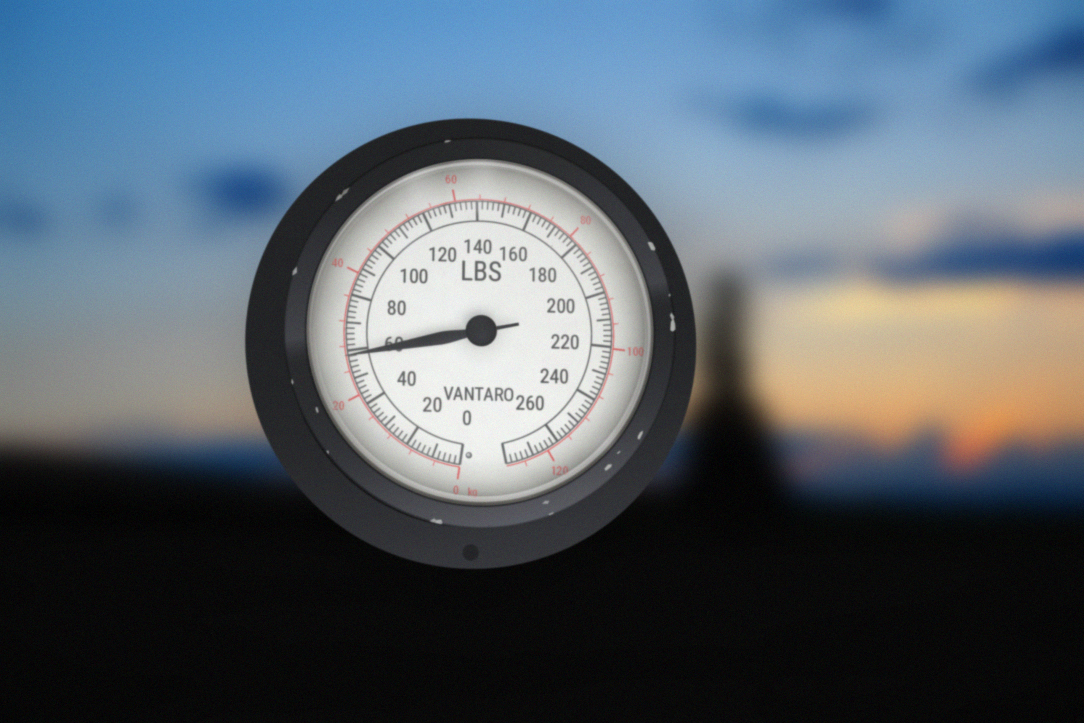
58 lb
